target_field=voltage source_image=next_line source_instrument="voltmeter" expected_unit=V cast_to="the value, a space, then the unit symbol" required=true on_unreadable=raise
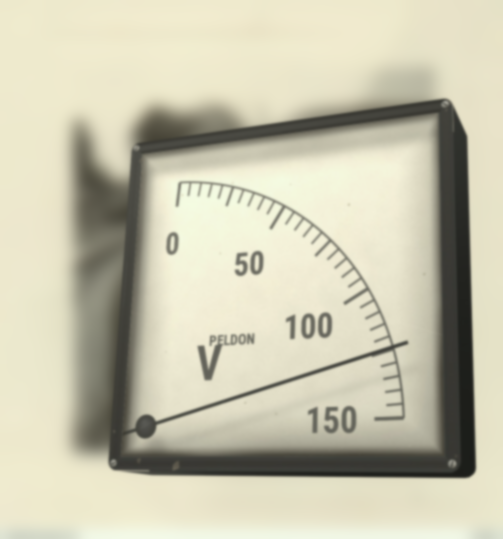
125 V
